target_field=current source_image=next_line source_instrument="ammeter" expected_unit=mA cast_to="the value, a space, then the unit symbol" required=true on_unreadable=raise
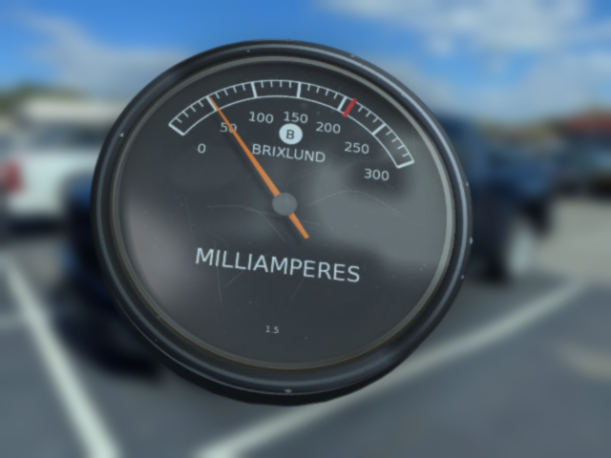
50 mA
